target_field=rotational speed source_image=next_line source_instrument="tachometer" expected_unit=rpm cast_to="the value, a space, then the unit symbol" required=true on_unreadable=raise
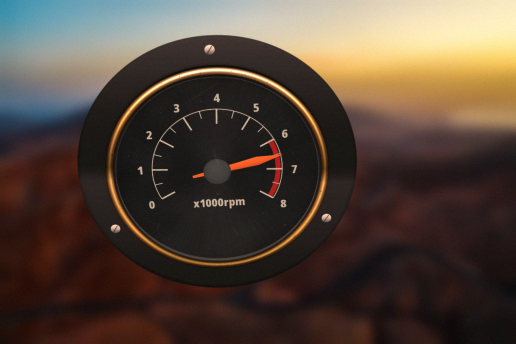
6500 rpm
